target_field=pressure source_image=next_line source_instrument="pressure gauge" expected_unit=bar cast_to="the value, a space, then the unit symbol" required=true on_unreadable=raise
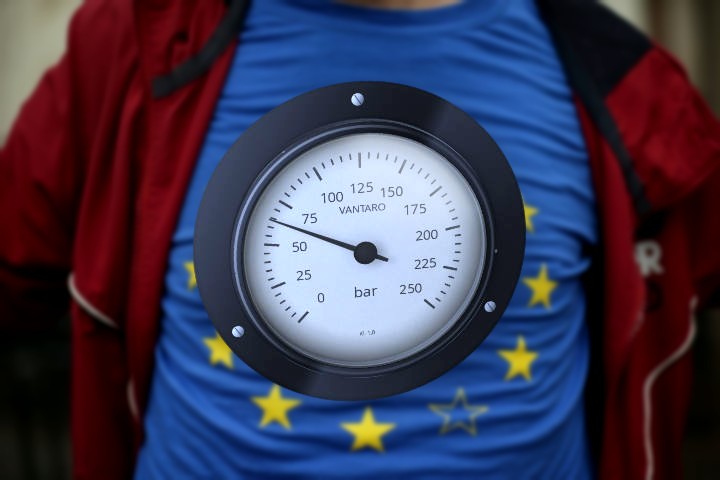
65 bar
